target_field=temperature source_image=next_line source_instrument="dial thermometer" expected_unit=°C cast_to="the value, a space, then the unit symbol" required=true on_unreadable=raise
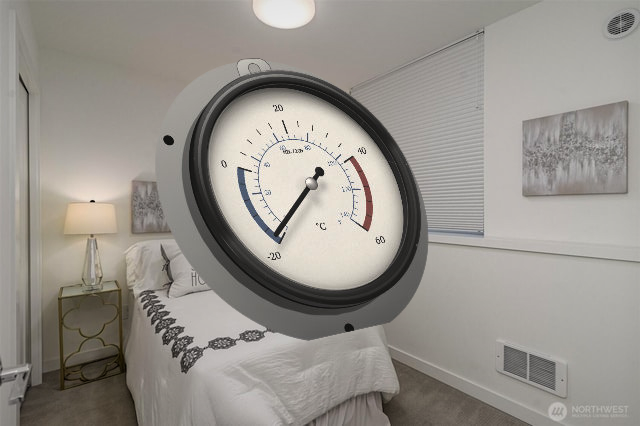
-18 °C
